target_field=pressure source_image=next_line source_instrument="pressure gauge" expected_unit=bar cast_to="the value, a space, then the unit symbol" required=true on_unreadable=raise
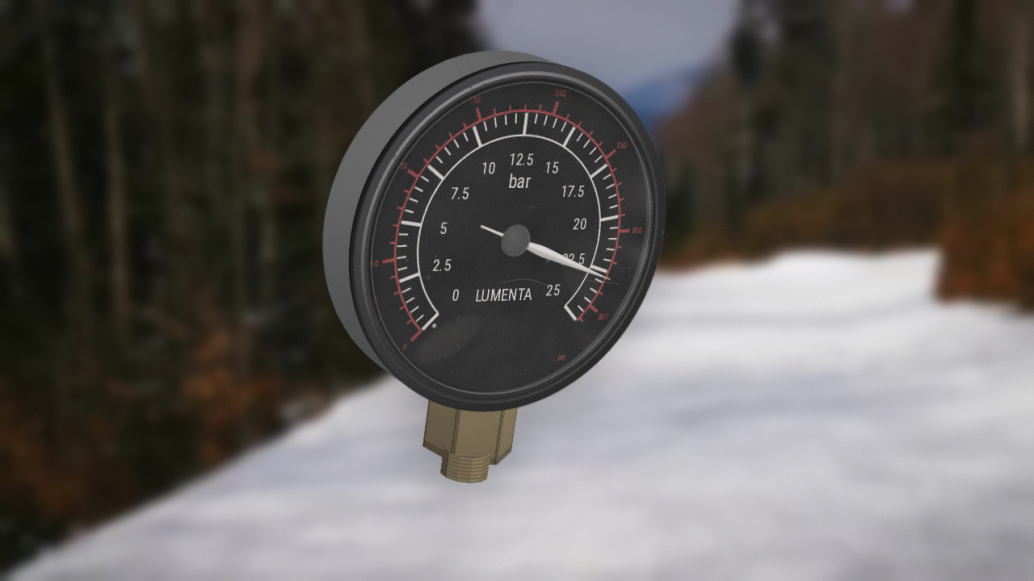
22.75 bar
